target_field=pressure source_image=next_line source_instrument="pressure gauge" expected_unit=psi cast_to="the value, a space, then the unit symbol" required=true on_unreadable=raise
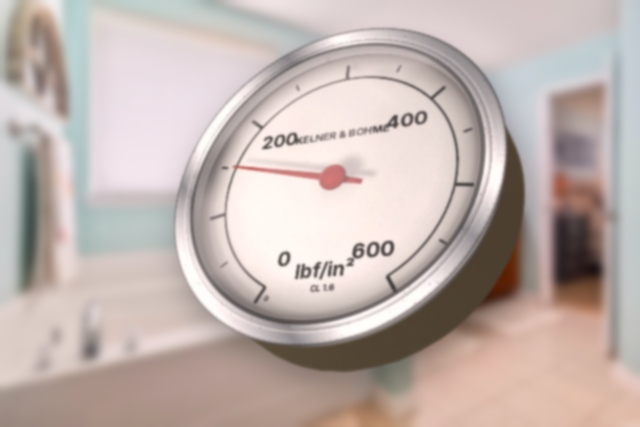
150 psi
